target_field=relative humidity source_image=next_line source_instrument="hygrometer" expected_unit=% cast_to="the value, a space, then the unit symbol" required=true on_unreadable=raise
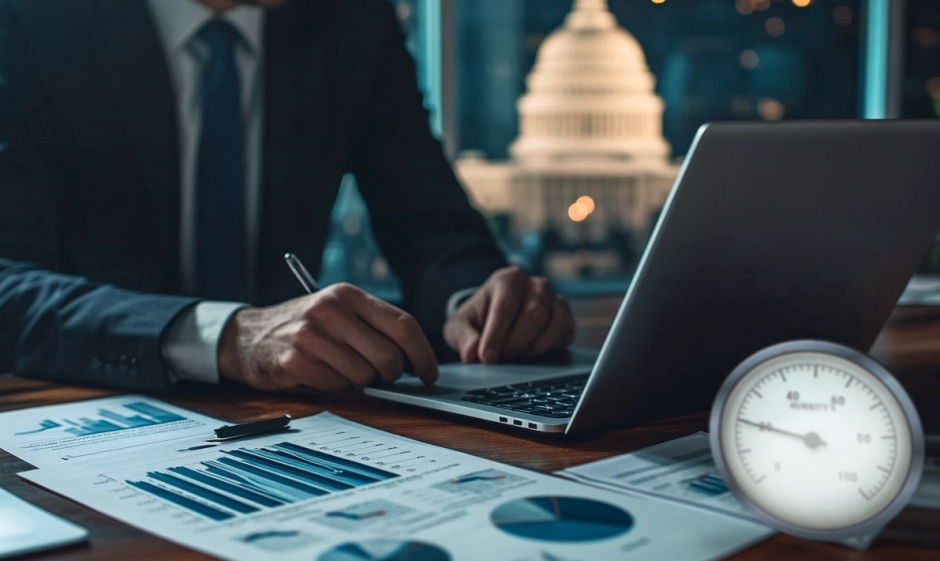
20 %
